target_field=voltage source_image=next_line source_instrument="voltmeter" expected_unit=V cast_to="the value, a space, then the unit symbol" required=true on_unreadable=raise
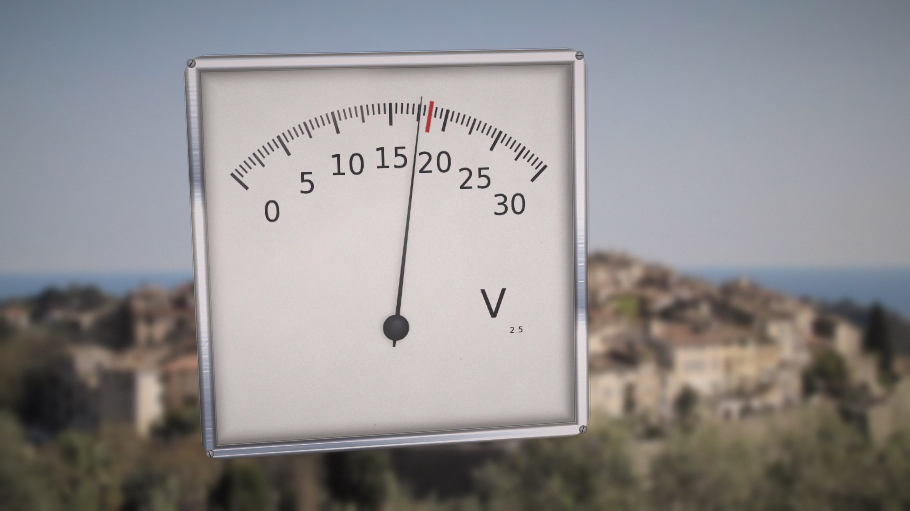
17.5 V
